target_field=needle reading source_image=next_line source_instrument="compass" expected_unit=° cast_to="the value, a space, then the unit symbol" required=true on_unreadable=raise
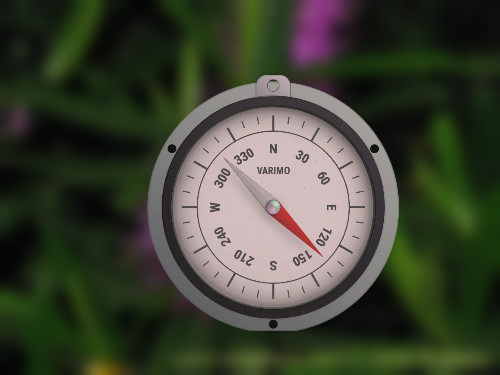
135 °
